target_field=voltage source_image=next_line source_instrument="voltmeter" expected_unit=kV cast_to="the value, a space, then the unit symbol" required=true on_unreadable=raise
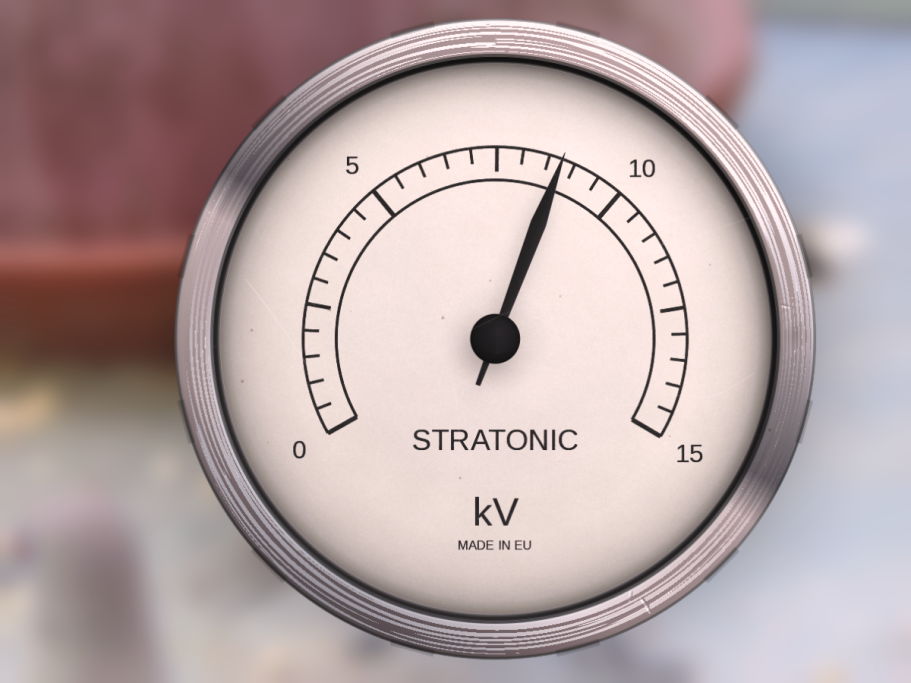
8.75 kV
